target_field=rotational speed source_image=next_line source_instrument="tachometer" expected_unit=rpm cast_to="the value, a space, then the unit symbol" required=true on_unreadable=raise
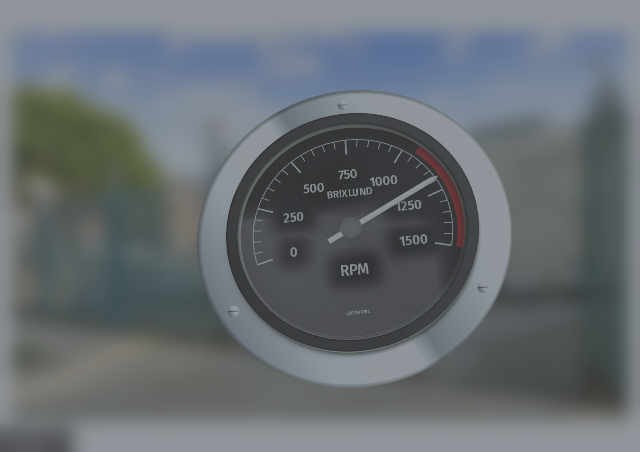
1200 rpm
